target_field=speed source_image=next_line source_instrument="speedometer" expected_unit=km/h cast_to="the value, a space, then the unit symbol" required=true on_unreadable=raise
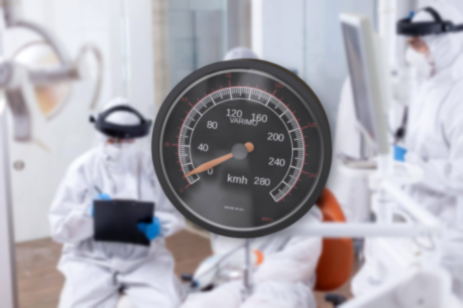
10 km/h
